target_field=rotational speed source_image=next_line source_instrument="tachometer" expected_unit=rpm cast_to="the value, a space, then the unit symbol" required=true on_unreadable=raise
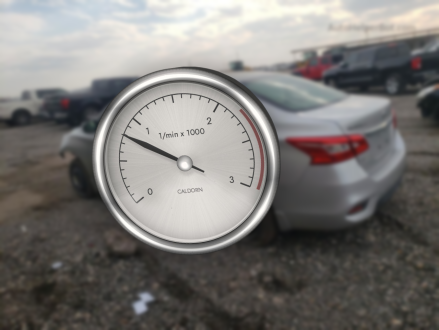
800 rpm
